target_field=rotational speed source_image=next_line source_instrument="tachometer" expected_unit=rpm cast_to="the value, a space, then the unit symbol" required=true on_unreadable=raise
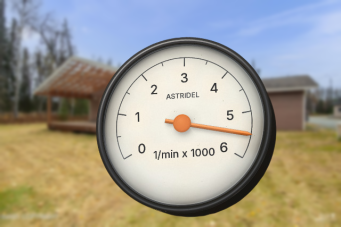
5500 rpm
